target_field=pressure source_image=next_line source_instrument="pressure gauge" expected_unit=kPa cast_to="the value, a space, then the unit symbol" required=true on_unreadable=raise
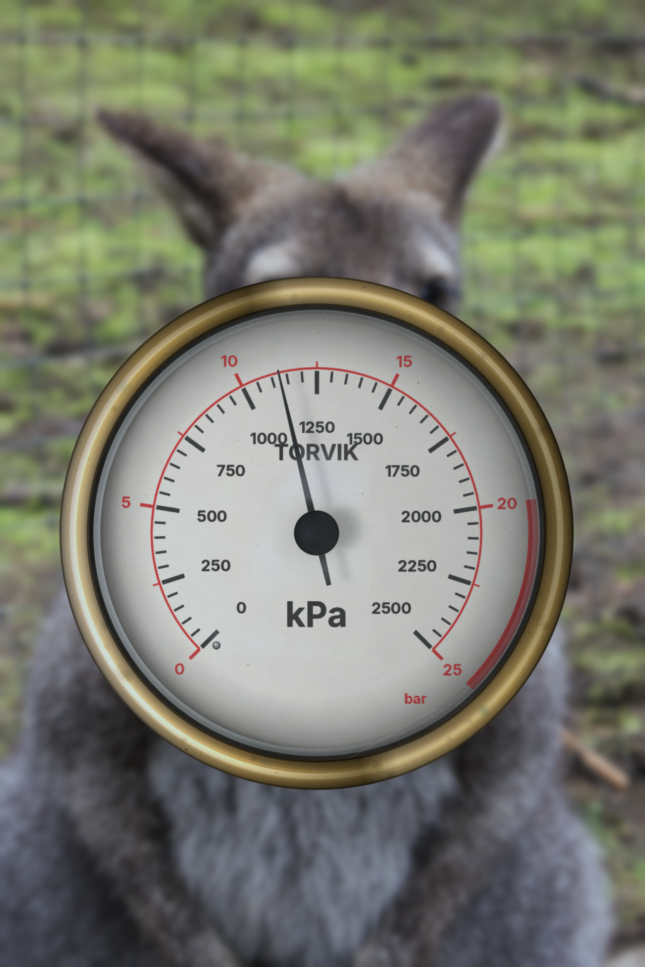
1125 kPa
